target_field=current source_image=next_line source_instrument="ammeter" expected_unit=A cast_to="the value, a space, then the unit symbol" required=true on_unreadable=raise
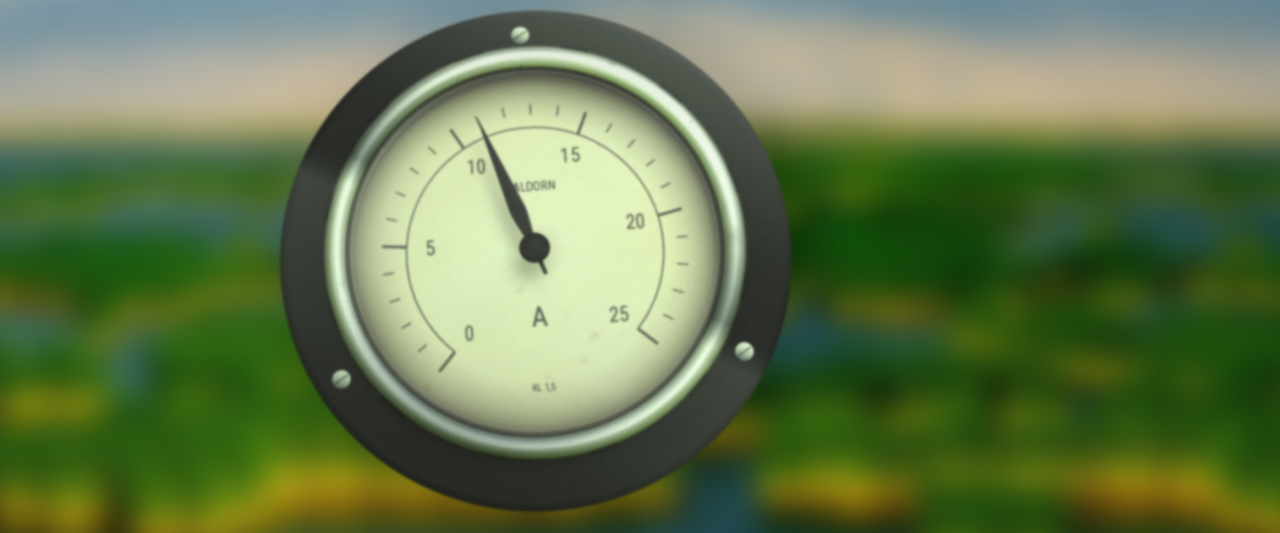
11 A
